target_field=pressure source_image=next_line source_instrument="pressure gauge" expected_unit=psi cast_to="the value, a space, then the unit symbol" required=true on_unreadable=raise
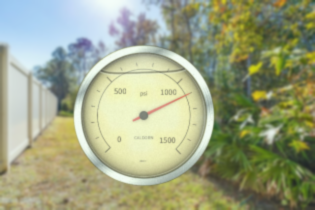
1100 psi
